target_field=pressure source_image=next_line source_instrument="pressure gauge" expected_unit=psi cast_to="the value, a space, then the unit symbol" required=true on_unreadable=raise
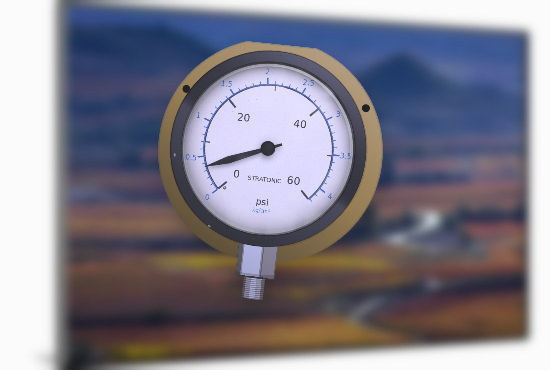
5 psi
